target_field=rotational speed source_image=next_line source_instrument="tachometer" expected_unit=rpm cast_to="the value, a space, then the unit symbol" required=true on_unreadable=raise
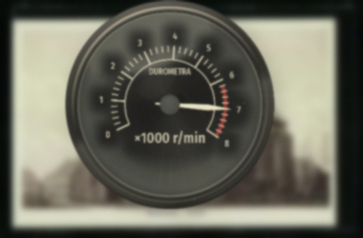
7000 rpm
